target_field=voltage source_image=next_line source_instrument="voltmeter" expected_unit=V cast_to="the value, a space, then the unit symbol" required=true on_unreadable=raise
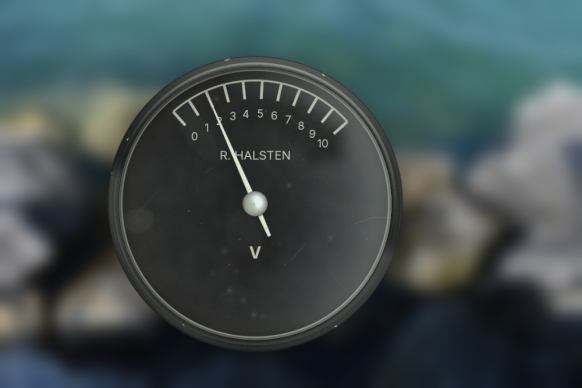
2 V
